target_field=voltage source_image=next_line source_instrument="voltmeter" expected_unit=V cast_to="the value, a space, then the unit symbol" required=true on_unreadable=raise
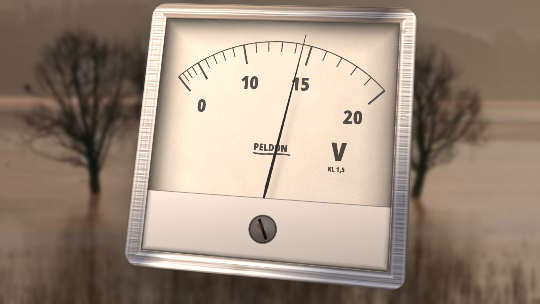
14.5 V
